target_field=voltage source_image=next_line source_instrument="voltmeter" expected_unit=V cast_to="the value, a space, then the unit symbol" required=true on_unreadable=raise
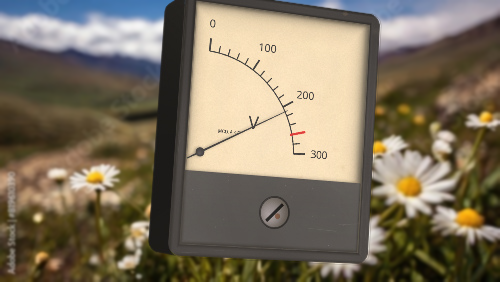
210 V
